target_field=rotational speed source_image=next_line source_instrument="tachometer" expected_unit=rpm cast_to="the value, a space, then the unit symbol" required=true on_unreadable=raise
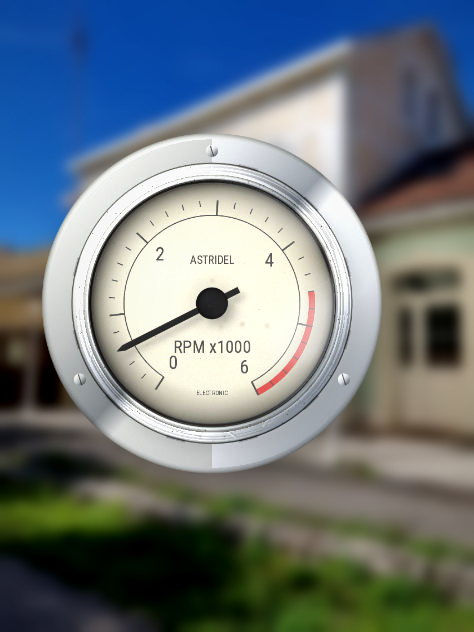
600 rpm
